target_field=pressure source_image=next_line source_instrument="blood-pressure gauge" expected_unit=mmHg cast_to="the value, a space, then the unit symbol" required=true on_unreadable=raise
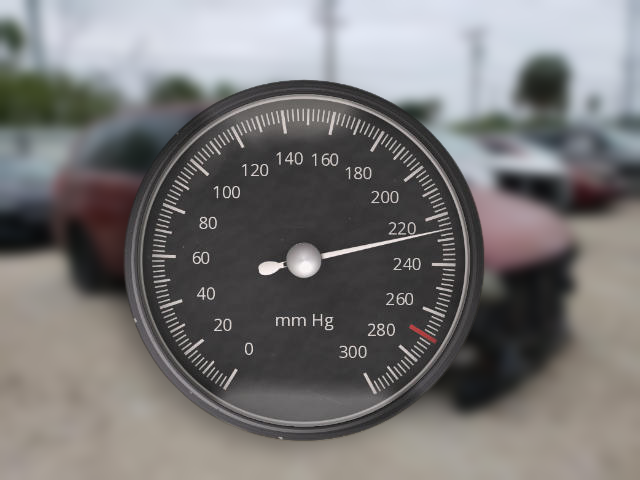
226 mmHg
